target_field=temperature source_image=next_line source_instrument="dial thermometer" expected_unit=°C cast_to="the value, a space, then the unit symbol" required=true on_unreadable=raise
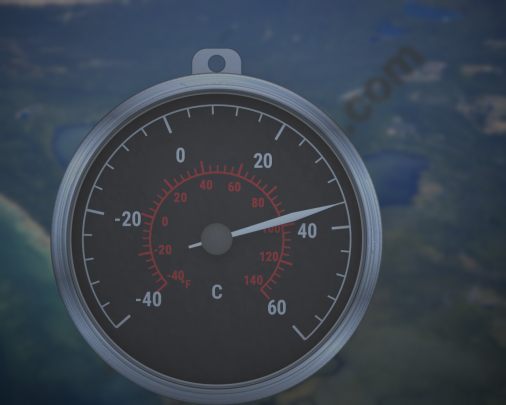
36 °C
